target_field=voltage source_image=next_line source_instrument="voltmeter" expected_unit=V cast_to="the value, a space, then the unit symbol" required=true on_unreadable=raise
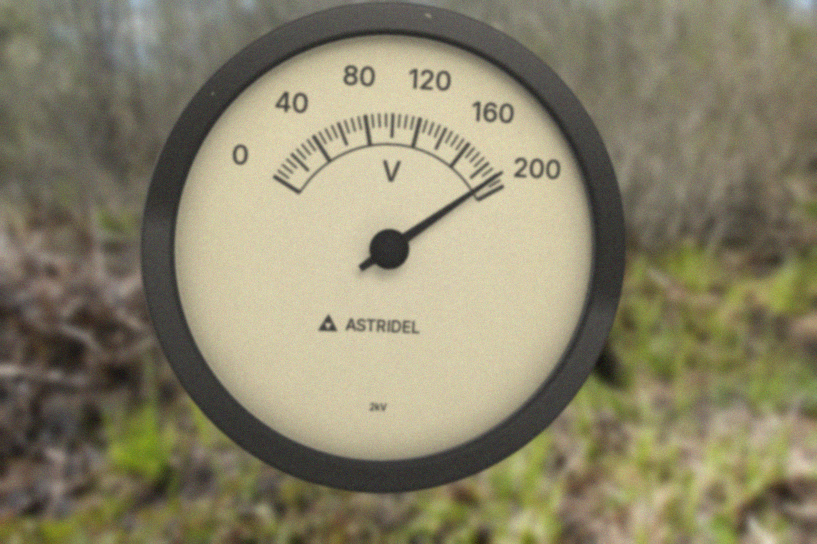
190 V
